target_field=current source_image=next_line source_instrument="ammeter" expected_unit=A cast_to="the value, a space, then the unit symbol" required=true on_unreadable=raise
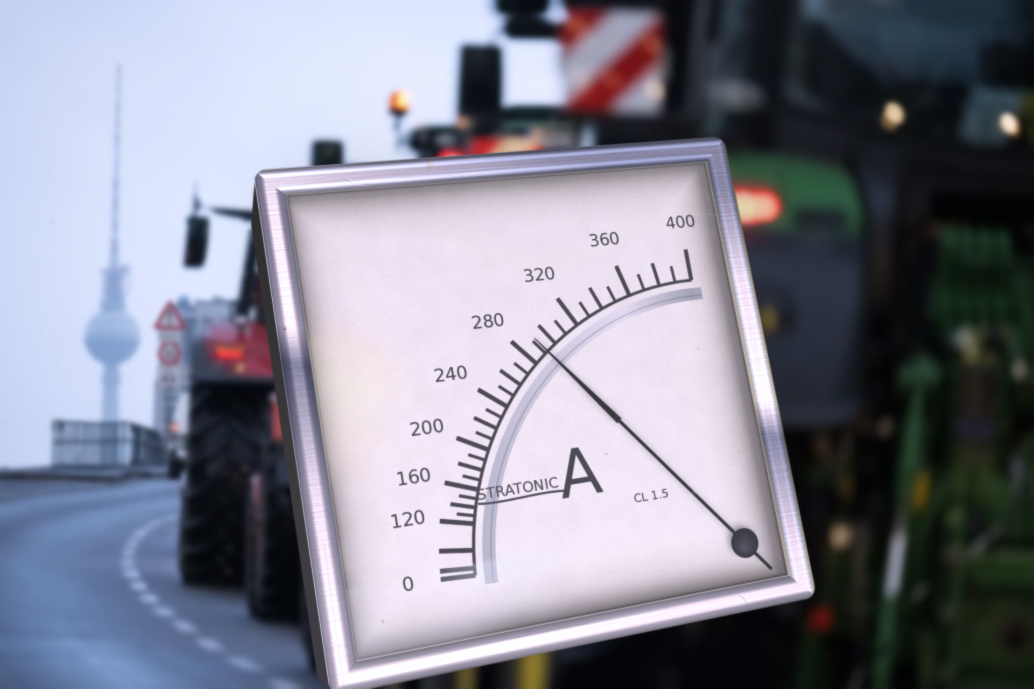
290 A
